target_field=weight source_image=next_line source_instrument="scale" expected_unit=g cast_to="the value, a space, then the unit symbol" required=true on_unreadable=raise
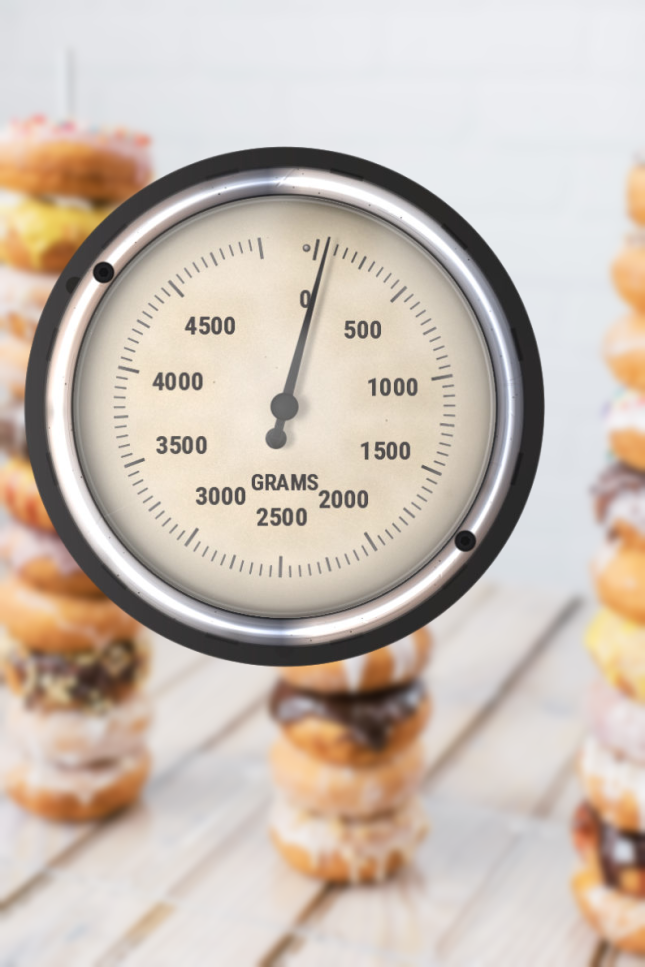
50 g
